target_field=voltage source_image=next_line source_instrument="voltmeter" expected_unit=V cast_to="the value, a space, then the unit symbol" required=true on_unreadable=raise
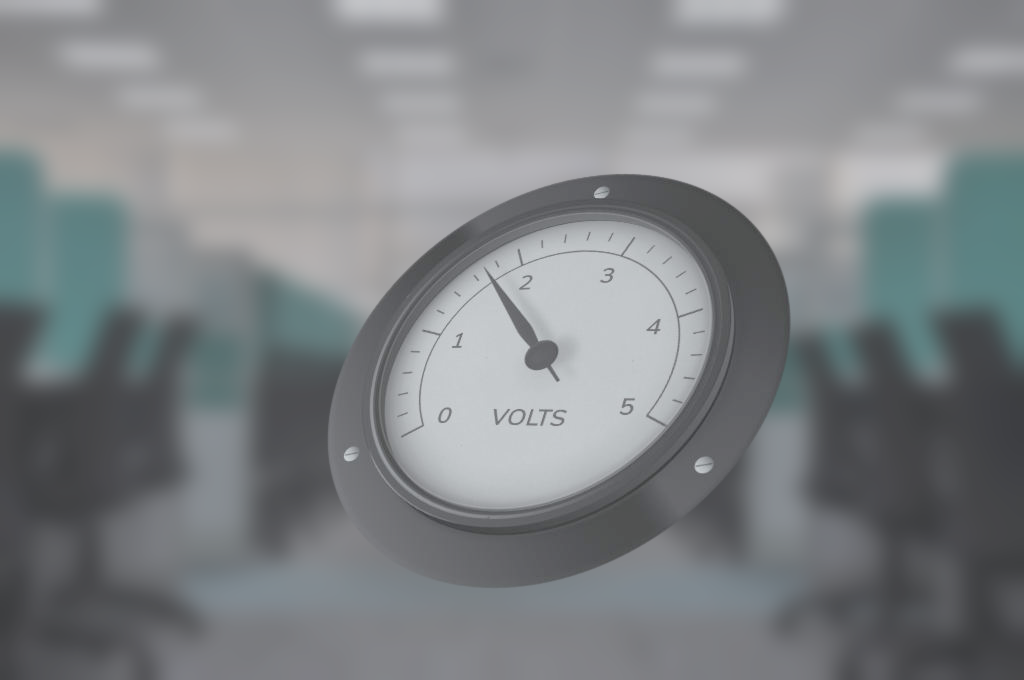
1.7 V
